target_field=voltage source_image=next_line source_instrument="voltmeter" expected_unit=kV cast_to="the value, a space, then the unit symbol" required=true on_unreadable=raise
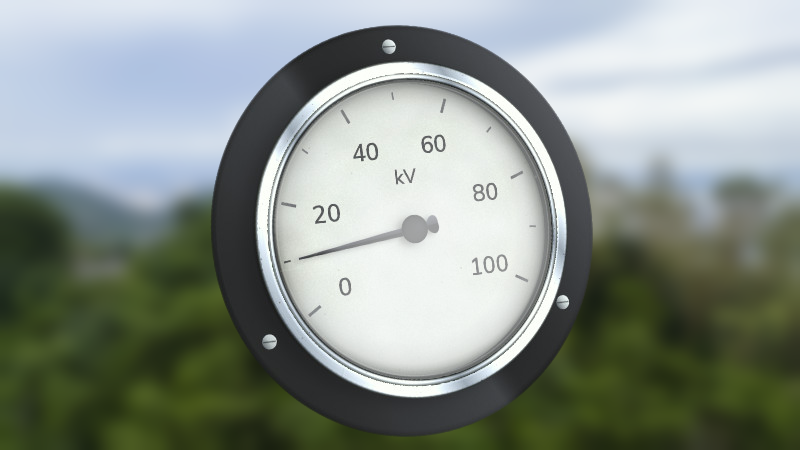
10 kV
